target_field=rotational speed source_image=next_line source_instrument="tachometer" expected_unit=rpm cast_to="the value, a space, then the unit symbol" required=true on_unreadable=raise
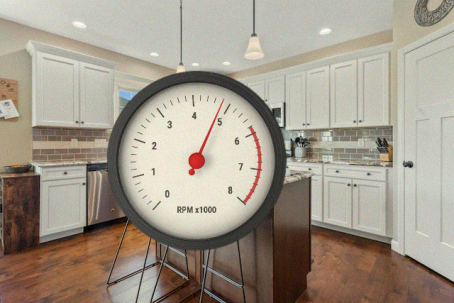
4800 rpm
